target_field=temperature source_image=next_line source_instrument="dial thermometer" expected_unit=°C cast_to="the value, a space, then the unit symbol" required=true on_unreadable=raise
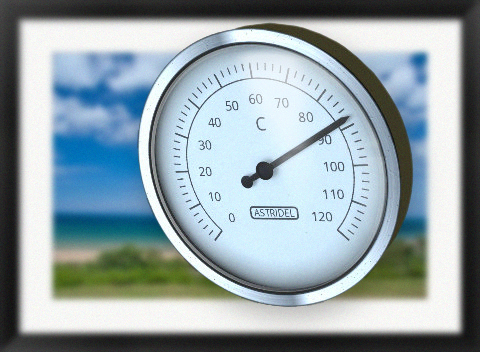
88 °C
